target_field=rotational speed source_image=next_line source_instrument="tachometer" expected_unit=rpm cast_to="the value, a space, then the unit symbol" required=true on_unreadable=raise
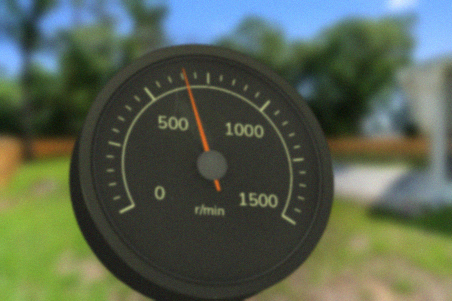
650 rpm
